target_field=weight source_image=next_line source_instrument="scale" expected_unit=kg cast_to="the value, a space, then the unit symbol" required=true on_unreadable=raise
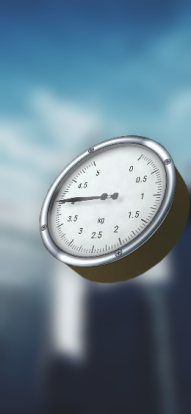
4 kg
